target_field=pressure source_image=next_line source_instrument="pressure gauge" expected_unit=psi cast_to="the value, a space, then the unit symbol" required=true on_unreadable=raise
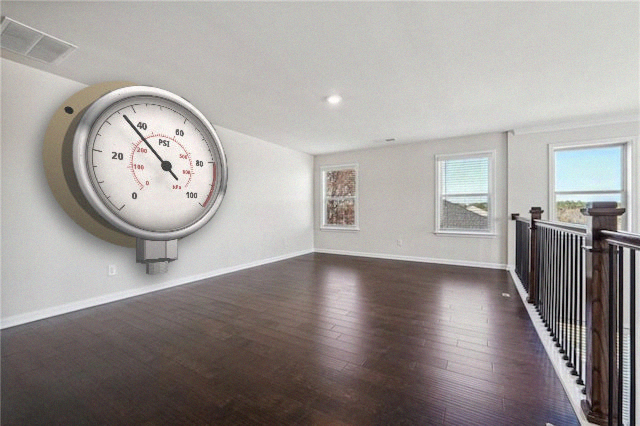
35 psi
